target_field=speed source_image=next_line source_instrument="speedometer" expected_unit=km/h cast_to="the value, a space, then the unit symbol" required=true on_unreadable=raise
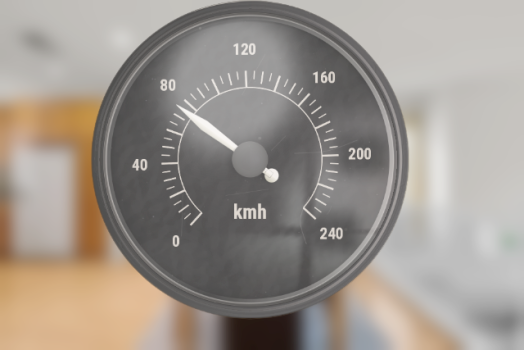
75 km/h
